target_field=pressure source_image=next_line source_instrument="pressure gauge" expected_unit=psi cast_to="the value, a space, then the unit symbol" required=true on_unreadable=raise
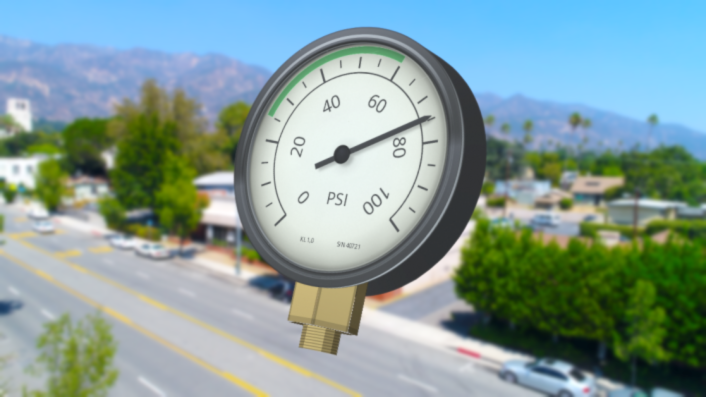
75 psi
